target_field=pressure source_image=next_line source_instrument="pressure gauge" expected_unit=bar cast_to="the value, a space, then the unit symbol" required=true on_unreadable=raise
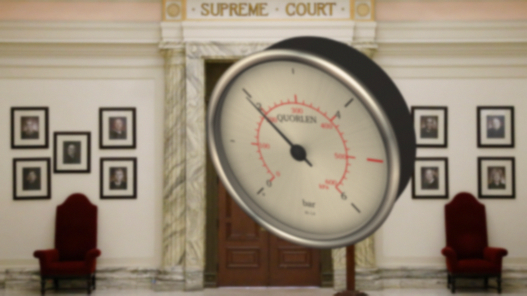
2 bar
